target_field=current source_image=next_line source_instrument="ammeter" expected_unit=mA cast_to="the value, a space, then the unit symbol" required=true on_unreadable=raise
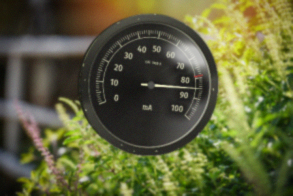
85 mA
